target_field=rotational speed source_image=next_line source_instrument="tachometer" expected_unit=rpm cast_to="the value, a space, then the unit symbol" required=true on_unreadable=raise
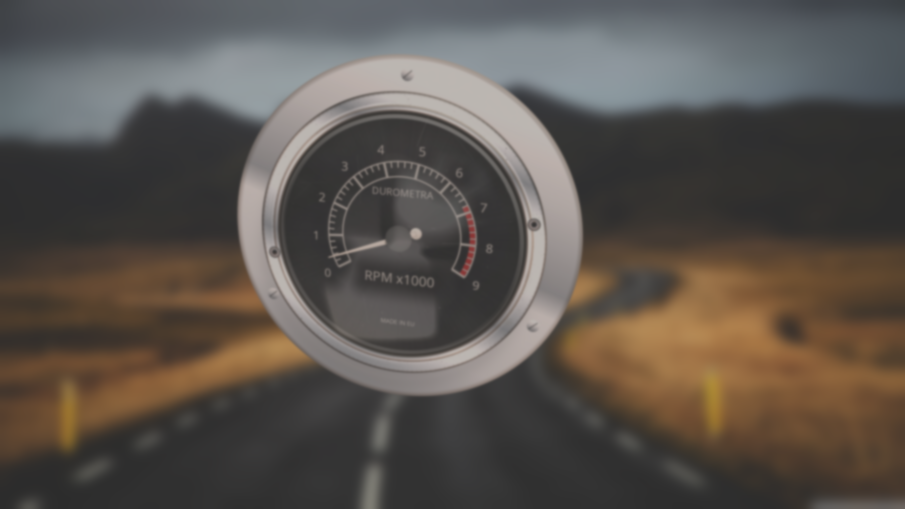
400 rpm
